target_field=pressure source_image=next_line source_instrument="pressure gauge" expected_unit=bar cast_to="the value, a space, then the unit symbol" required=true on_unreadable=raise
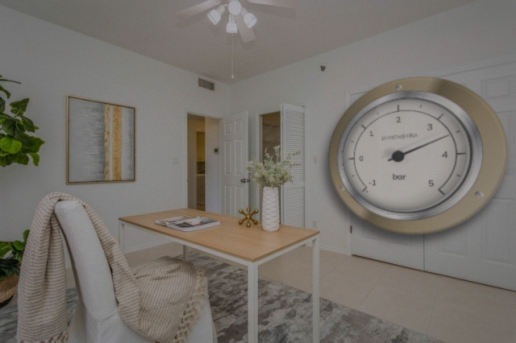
3.5 bar
